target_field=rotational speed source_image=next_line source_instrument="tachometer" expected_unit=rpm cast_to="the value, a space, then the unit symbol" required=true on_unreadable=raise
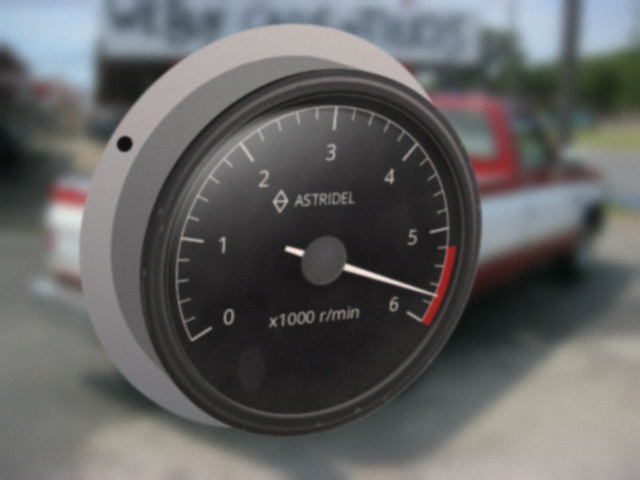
5700 rpm
